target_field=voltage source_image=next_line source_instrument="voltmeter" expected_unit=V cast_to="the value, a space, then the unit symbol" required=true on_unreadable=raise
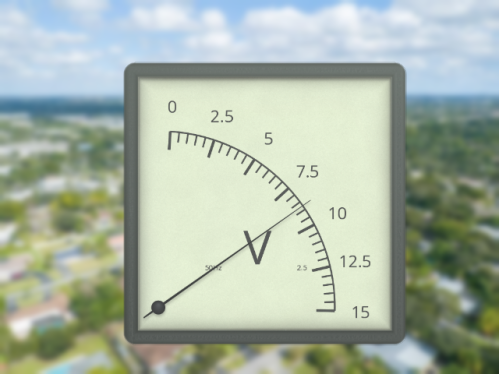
8.75 V
